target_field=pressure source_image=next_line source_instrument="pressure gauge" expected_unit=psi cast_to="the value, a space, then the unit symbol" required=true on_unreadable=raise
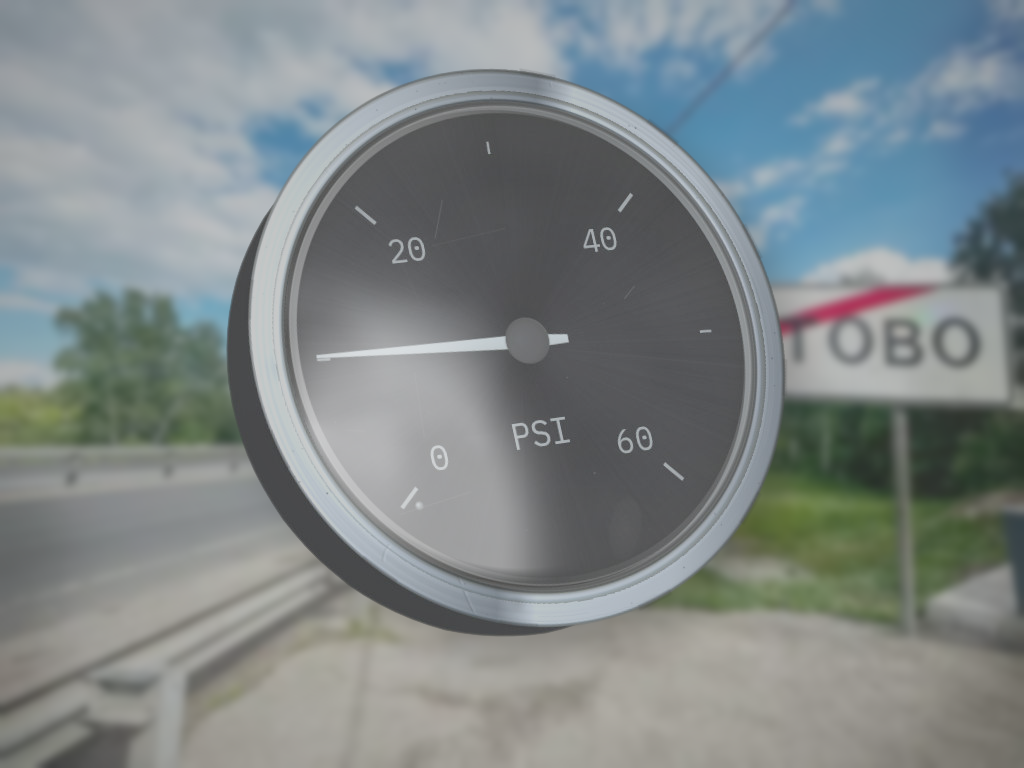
10 psi
